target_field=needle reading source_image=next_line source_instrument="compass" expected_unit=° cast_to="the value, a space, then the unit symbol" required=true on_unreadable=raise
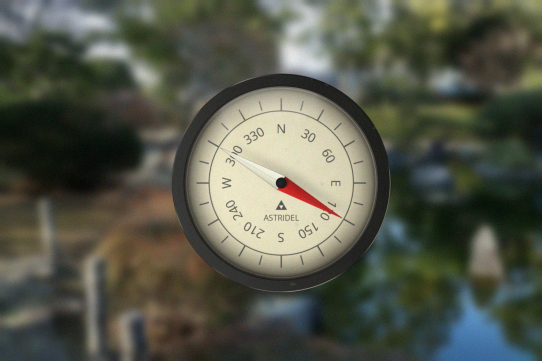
120 °
